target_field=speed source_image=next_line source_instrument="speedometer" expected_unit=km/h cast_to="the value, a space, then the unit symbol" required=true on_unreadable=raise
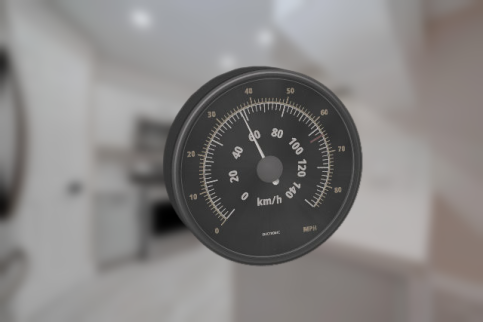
58 km/h
